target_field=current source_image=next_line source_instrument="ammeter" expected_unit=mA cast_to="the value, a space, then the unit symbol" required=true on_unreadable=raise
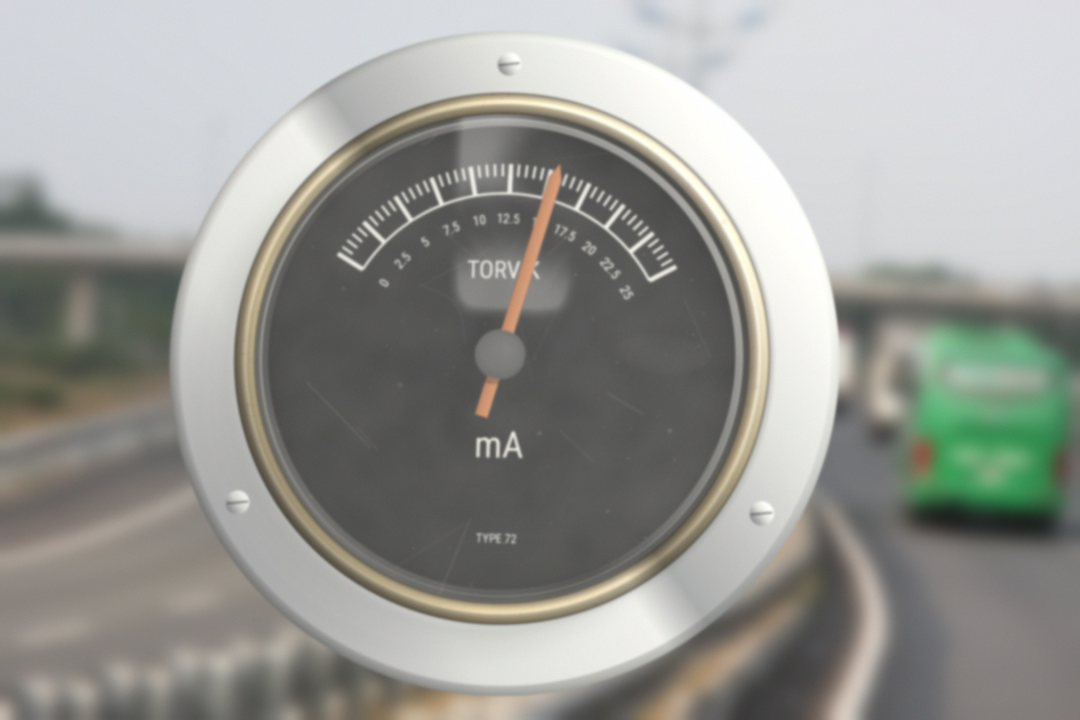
15.5 mA
